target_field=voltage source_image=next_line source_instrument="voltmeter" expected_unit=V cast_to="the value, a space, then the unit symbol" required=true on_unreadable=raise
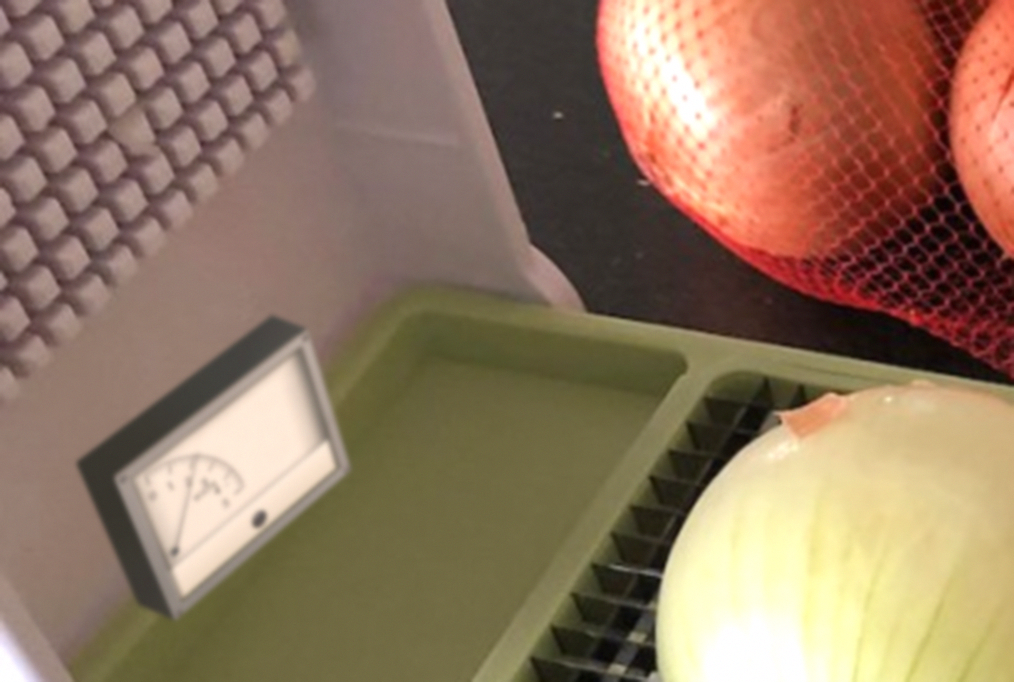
2 V
